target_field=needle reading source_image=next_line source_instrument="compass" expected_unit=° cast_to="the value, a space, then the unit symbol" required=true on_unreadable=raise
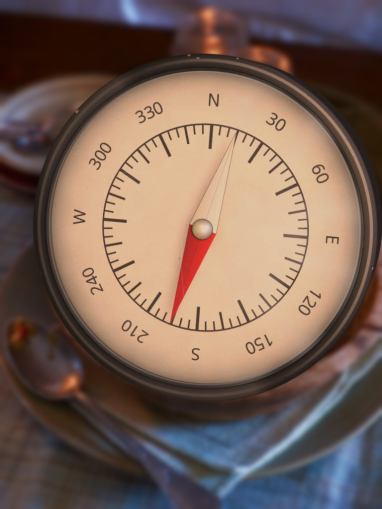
195 °
